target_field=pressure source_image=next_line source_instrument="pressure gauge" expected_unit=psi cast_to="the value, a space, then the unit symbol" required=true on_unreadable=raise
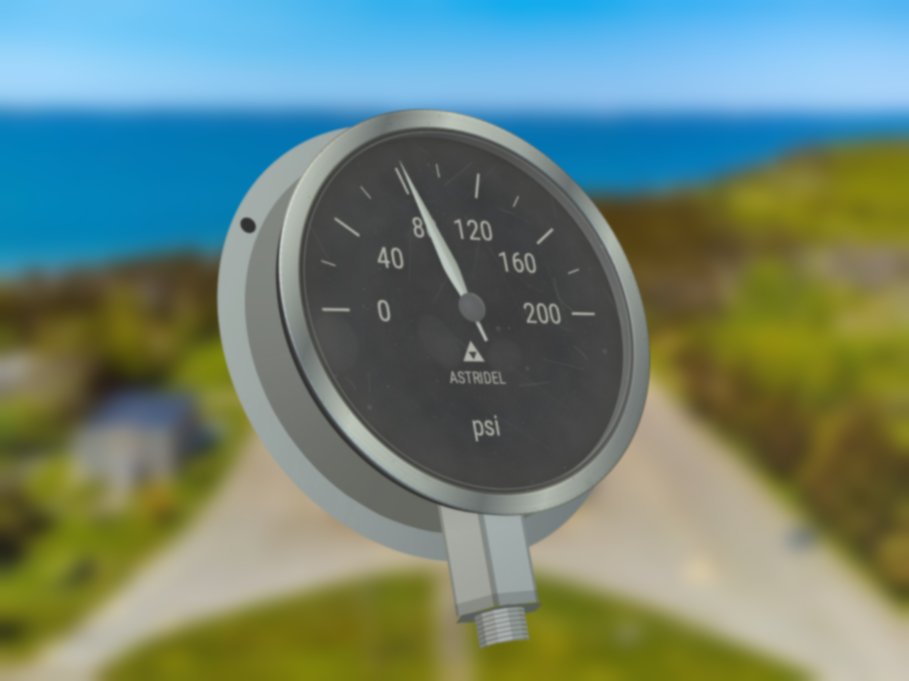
80 psi
